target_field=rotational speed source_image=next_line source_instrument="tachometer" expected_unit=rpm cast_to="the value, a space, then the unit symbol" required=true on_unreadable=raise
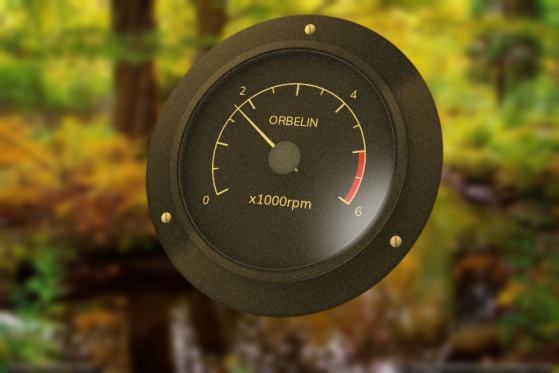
1750 rpm
